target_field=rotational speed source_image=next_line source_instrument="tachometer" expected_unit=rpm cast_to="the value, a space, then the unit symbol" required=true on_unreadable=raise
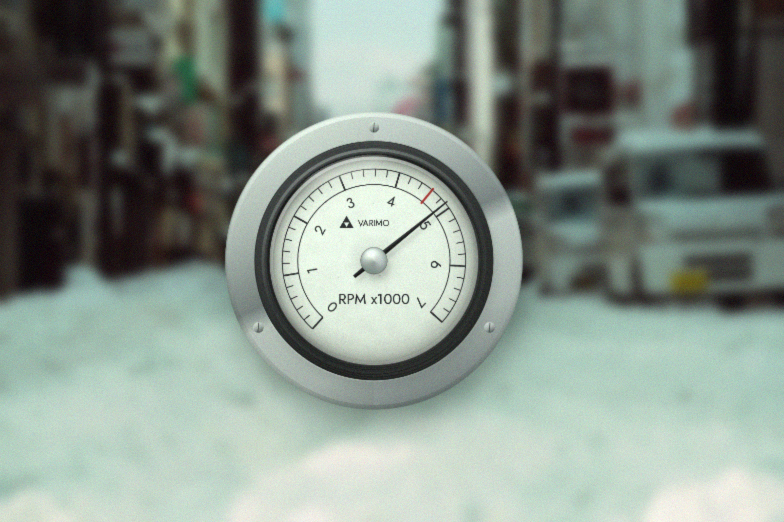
4900 rpm
